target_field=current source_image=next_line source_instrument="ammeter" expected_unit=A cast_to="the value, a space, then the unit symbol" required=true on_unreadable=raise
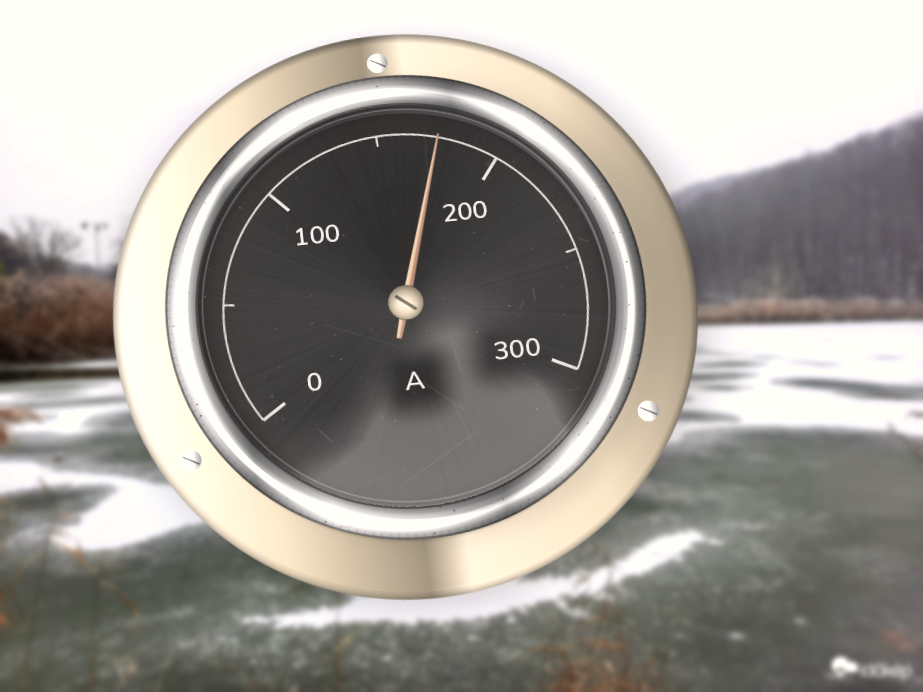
175 A
